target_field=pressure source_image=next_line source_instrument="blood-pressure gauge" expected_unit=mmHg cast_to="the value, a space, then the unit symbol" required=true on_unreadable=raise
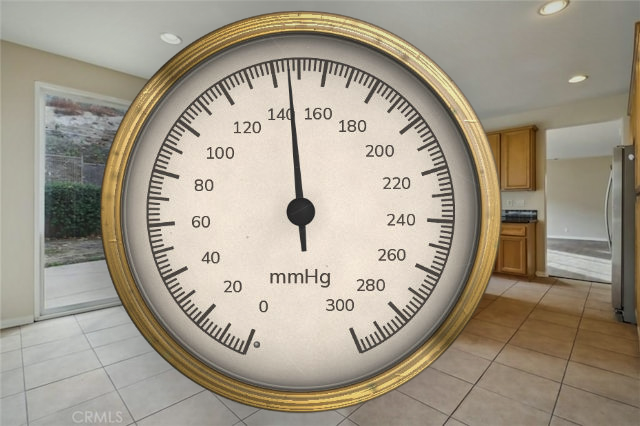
146 mmHg
